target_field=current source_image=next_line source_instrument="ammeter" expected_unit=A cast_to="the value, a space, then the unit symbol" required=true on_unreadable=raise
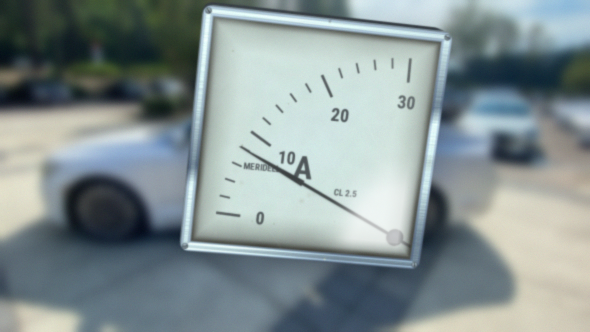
8 A
